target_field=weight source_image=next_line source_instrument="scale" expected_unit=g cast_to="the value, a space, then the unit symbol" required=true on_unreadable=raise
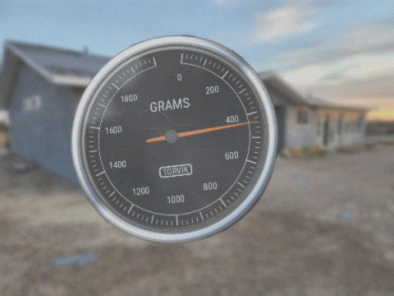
440 g
